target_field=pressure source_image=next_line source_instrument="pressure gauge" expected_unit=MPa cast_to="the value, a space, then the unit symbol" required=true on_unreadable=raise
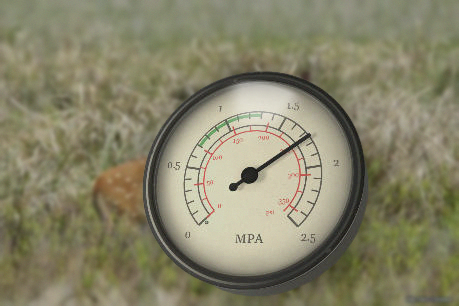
1.75 MPa
